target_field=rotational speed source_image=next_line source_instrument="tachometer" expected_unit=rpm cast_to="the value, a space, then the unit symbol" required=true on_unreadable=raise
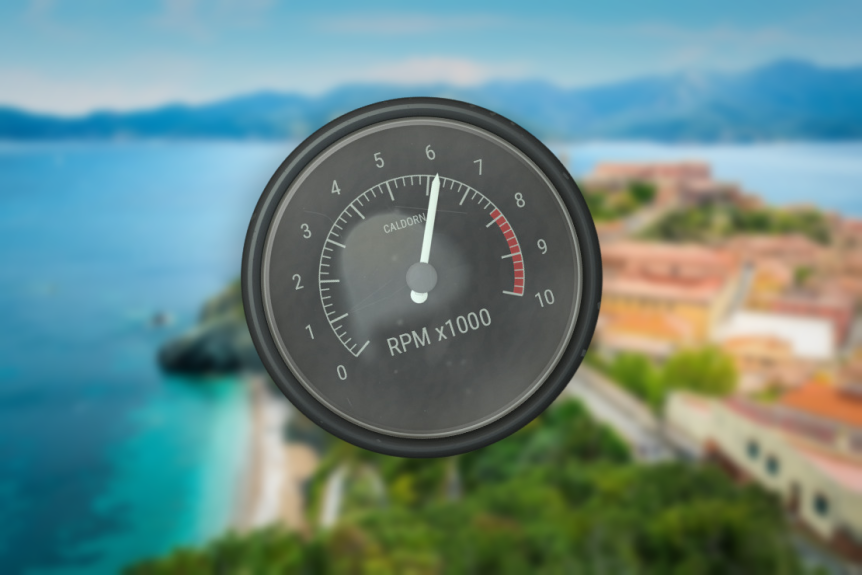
6200 rpm
